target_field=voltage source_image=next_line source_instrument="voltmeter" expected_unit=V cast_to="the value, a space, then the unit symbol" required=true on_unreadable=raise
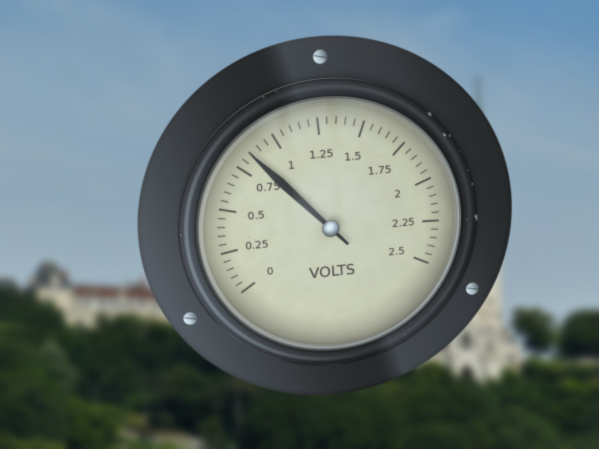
0.85 V
